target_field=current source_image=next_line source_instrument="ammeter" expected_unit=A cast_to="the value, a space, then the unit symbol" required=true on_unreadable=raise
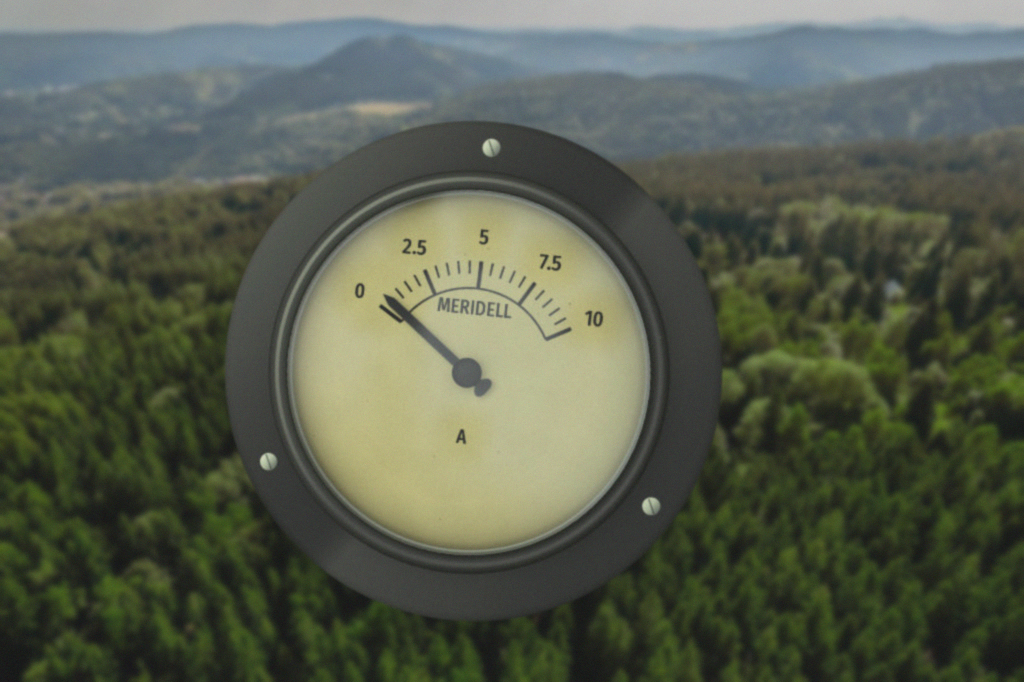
0.5 A
